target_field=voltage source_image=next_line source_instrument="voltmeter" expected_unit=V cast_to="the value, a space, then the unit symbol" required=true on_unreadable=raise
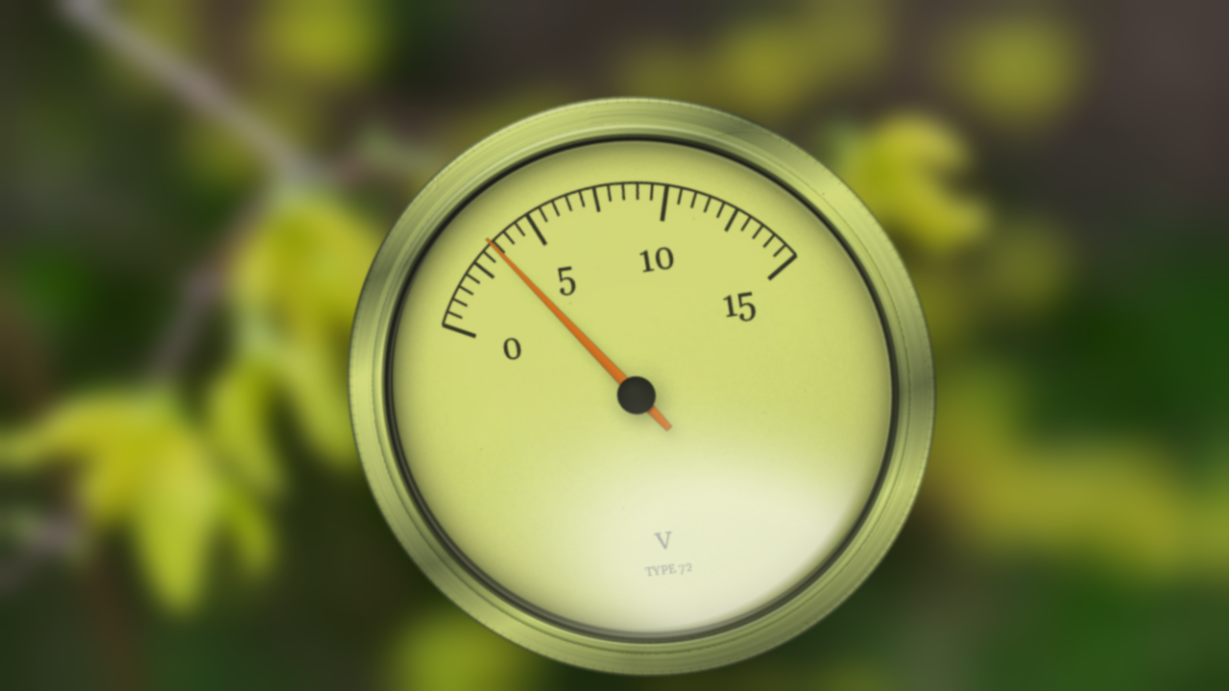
3.5 V
